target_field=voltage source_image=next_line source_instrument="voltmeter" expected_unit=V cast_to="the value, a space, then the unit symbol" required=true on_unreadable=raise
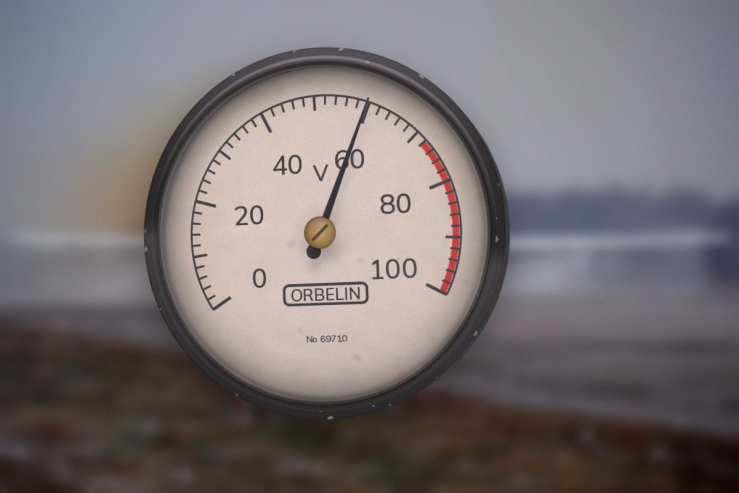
60 V
